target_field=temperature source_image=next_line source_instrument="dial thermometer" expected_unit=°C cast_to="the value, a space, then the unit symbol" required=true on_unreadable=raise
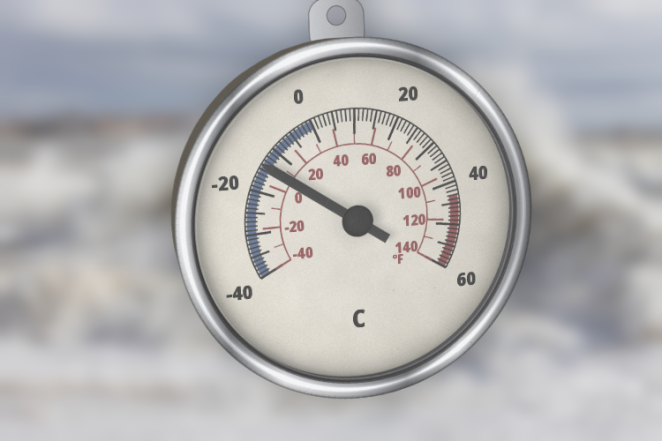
-14 °C
